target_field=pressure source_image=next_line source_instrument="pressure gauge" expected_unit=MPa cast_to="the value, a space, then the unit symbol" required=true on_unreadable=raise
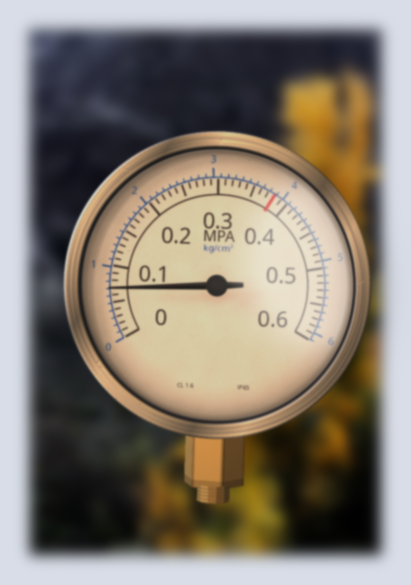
0.07 MPa
